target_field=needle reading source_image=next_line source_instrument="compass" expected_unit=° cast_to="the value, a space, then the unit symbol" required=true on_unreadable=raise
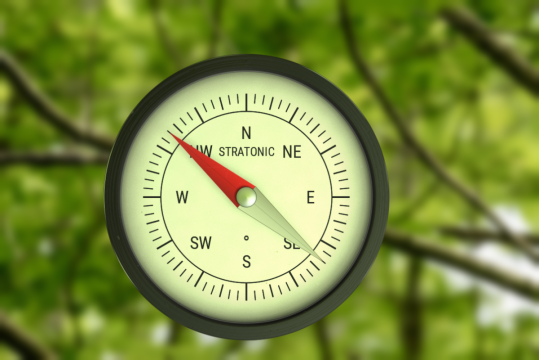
310 °
